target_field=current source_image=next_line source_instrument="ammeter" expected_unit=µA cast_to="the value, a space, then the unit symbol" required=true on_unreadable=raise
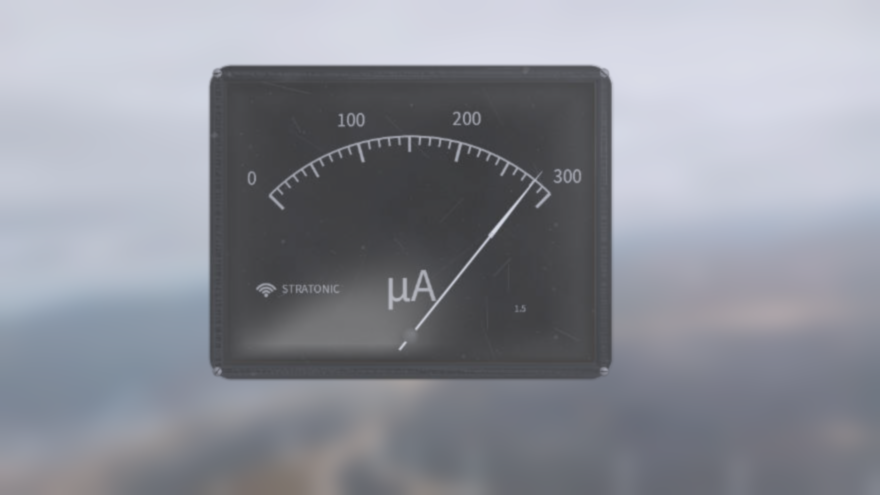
280 µA
